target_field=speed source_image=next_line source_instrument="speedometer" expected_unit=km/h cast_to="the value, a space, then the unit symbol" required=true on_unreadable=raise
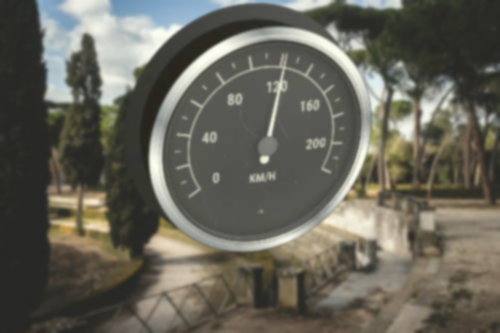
120 km/h
